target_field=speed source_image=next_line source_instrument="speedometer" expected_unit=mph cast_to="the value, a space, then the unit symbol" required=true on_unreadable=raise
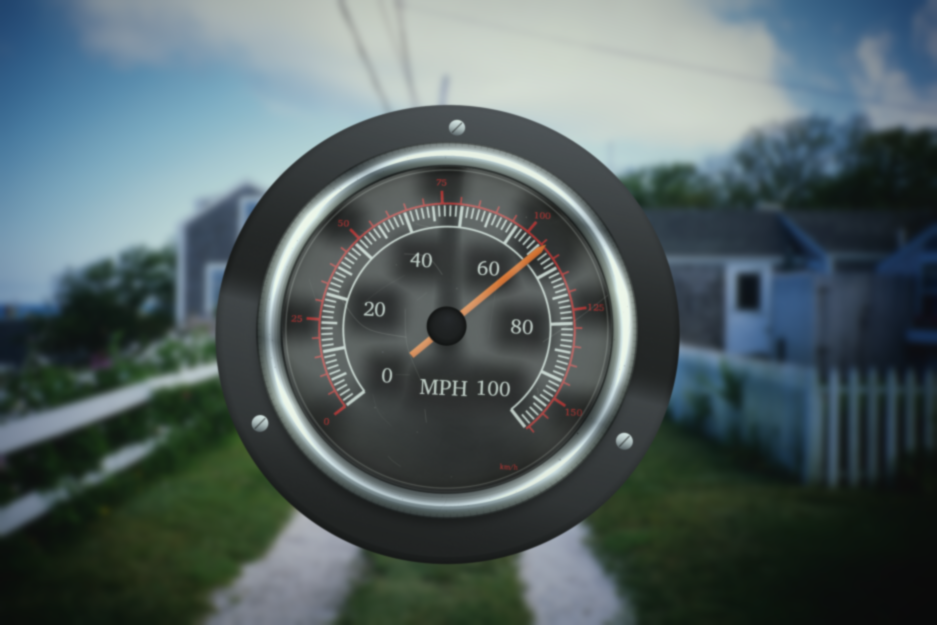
66 mph
